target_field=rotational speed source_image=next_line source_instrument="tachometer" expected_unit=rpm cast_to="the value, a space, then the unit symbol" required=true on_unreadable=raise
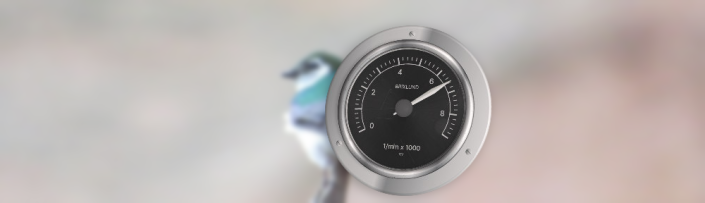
6600 rpm
